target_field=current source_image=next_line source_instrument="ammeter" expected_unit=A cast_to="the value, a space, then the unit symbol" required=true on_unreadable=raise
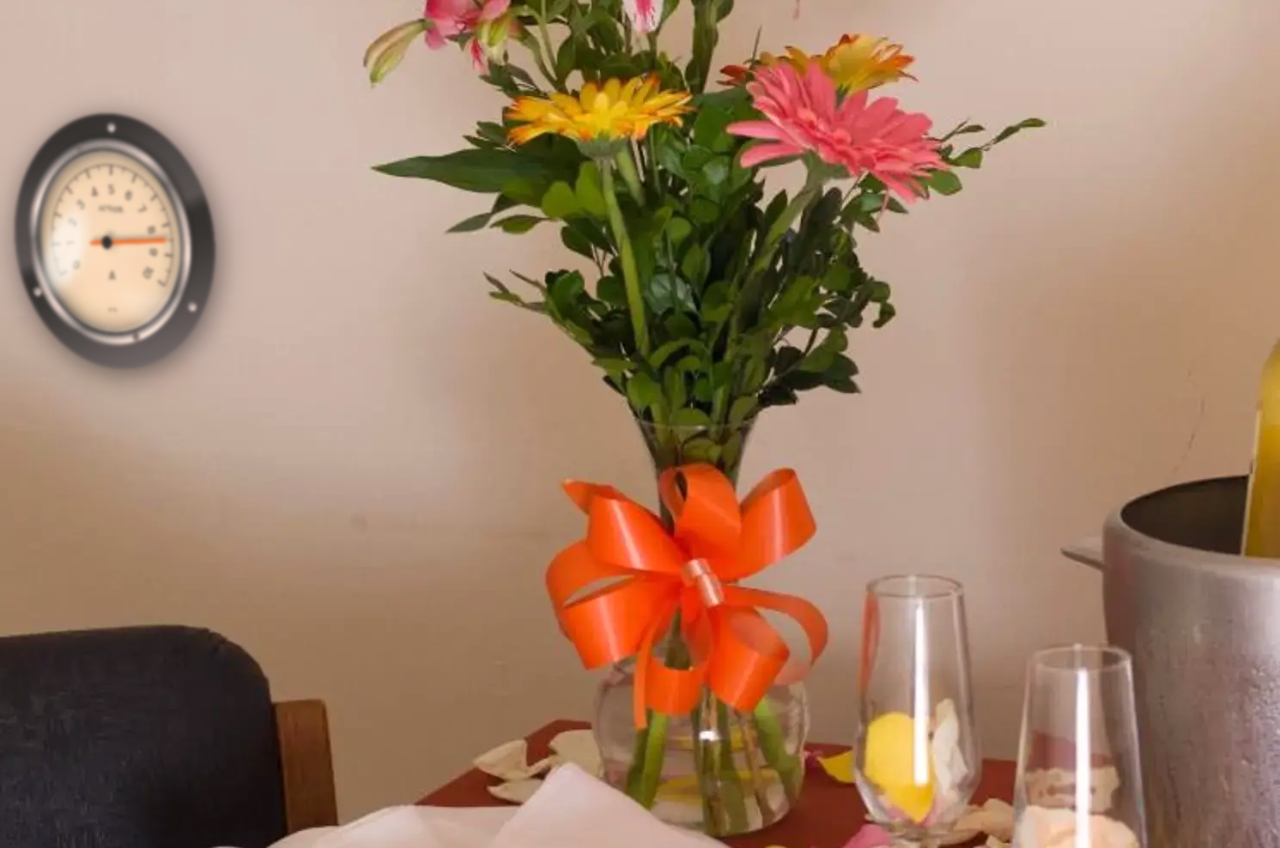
8.5 A
